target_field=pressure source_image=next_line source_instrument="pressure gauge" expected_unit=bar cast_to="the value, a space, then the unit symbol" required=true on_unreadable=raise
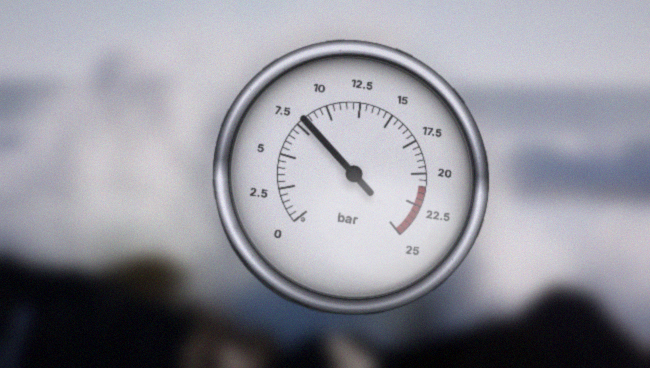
8 bar
